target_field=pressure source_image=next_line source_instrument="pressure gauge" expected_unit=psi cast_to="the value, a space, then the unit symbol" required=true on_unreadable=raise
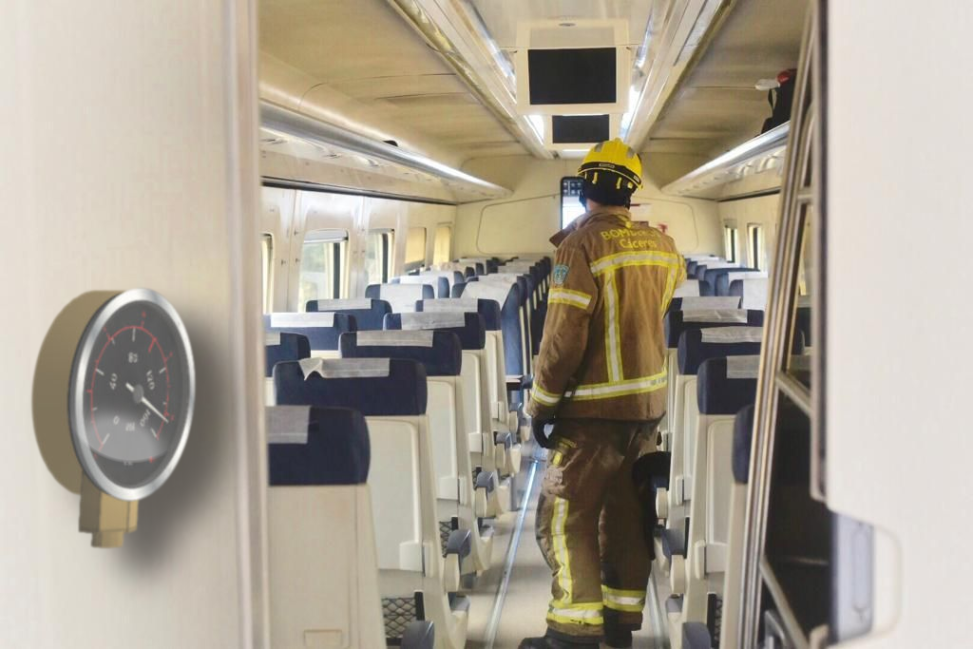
150 psi
